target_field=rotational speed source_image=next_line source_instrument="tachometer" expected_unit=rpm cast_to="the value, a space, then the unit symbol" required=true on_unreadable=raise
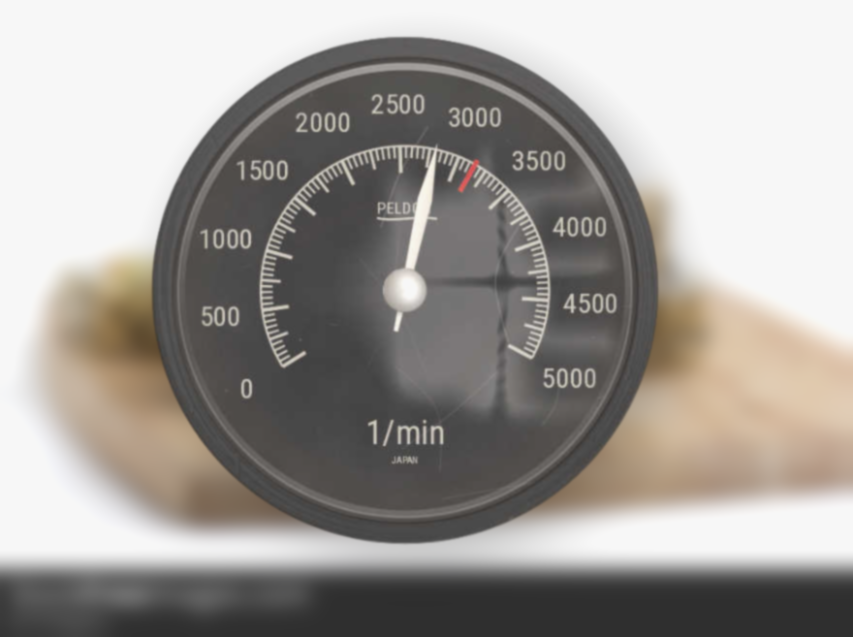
2800 rpm
